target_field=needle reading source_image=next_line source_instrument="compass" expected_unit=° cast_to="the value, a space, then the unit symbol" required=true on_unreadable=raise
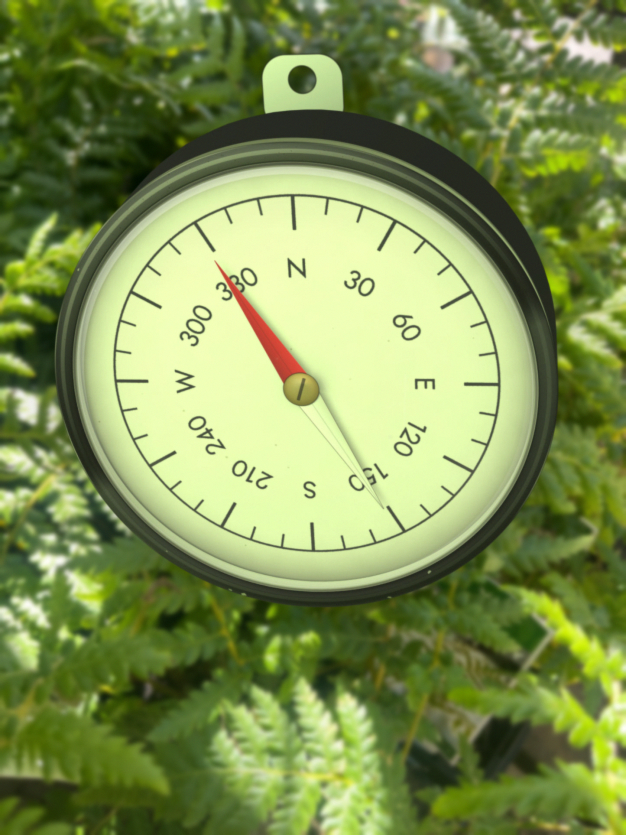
330 °
